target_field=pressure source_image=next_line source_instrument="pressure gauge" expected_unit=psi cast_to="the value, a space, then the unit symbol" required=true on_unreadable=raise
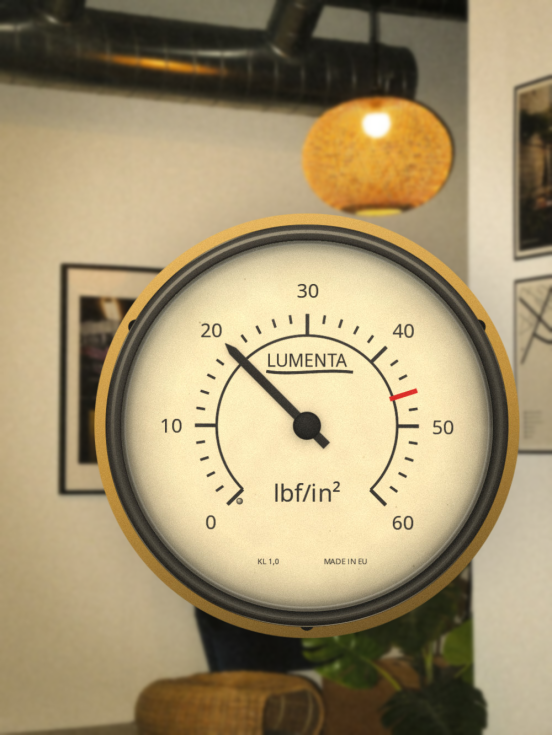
20 psi
